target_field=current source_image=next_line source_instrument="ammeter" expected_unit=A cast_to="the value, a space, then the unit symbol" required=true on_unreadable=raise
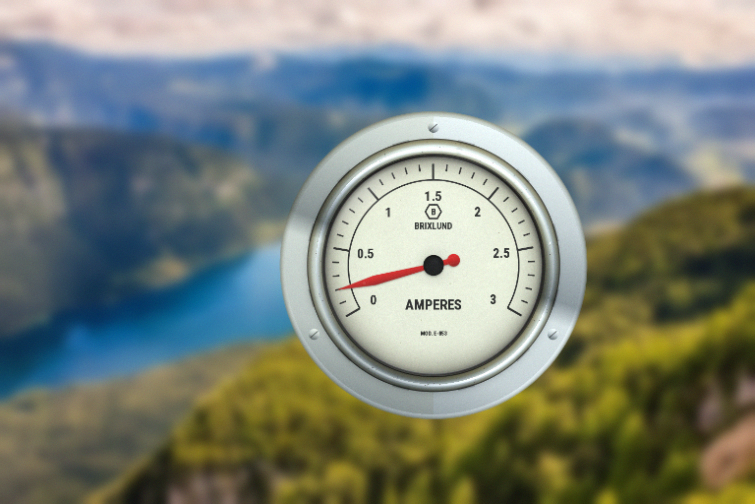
0.2 A
